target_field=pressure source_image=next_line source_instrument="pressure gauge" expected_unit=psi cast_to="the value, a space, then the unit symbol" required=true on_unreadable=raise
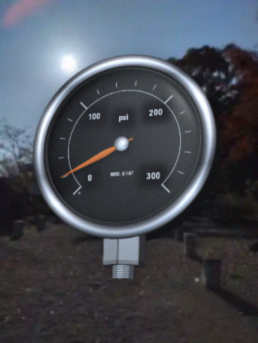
20 psi
